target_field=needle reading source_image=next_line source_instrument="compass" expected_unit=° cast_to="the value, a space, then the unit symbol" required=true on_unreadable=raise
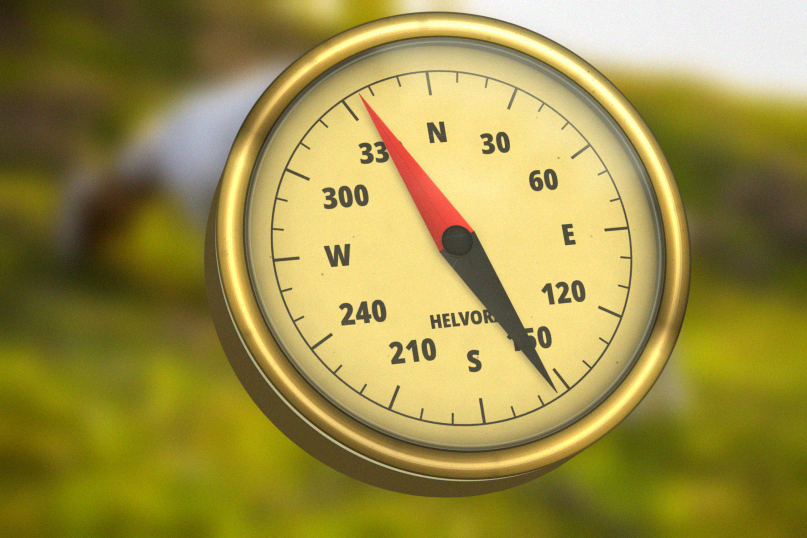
335 °
